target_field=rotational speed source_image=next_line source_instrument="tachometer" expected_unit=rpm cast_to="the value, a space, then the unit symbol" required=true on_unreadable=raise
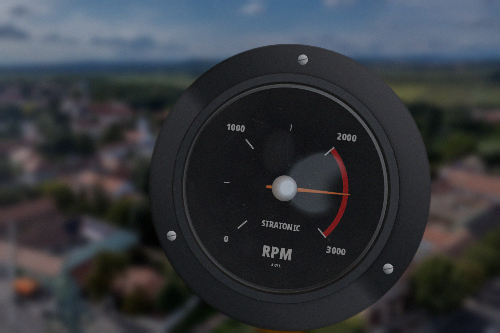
2500 rpm
